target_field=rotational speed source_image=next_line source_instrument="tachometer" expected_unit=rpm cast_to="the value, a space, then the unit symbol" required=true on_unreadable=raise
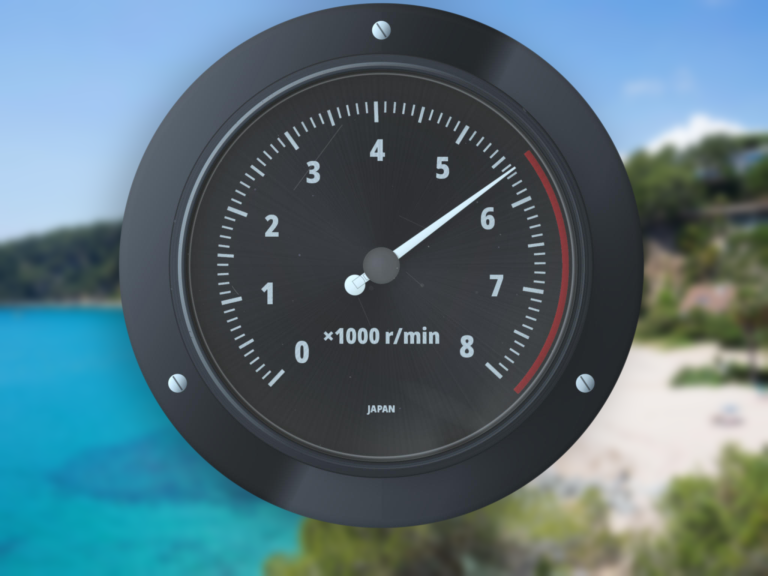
5650 rpm
